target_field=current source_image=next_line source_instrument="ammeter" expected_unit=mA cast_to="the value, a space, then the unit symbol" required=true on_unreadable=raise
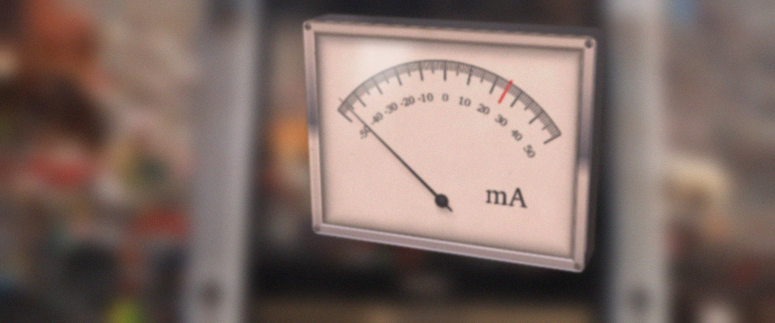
-45 mA
